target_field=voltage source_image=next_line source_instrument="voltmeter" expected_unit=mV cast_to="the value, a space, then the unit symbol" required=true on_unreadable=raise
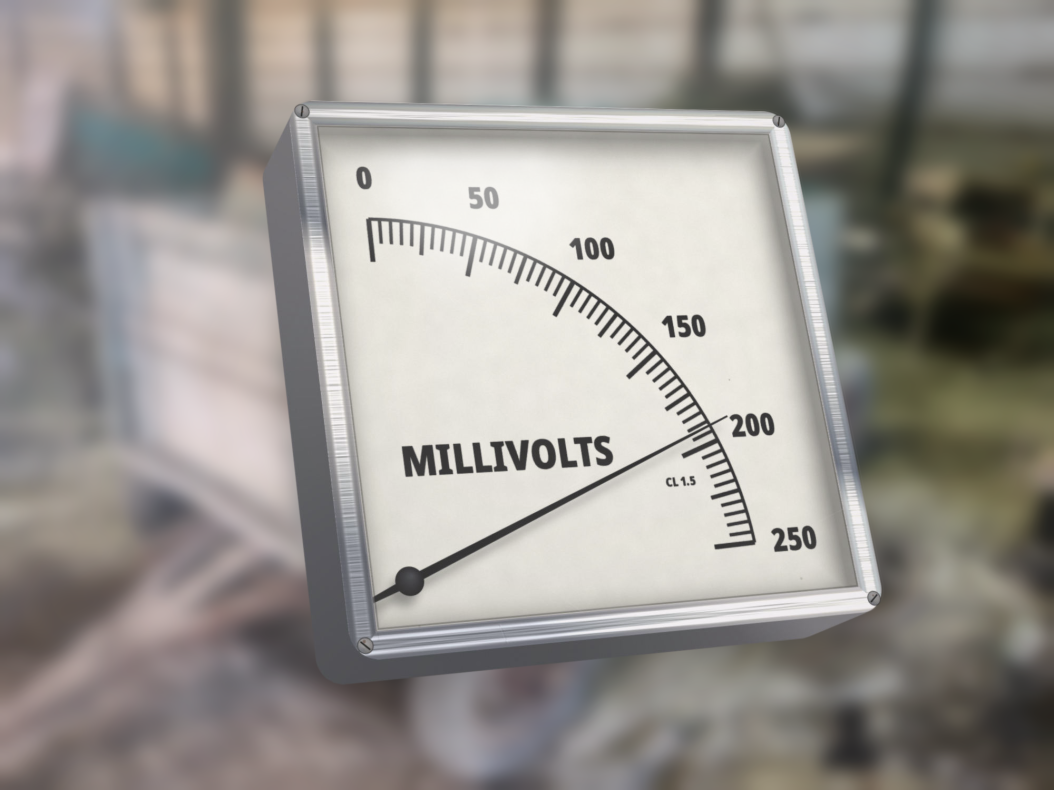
192.5 mV
